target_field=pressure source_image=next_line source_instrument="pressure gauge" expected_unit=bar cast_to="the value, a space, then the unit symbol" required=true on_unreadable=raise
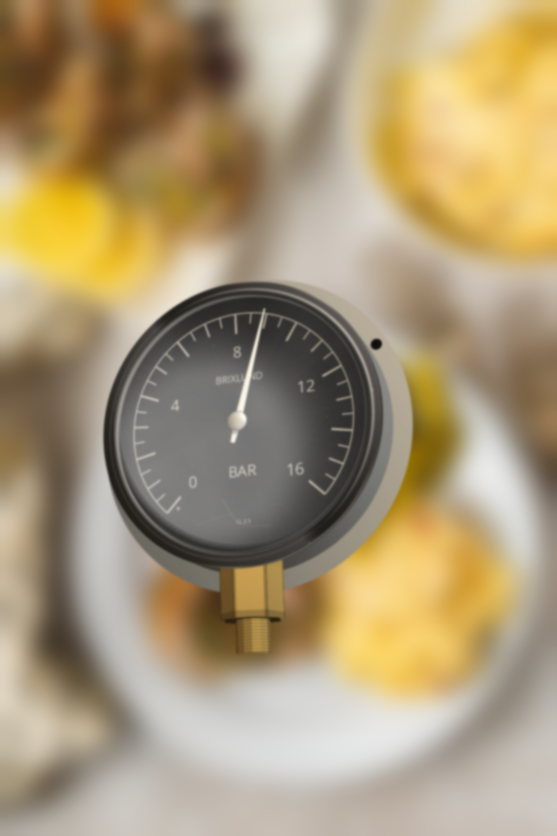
9 bar
